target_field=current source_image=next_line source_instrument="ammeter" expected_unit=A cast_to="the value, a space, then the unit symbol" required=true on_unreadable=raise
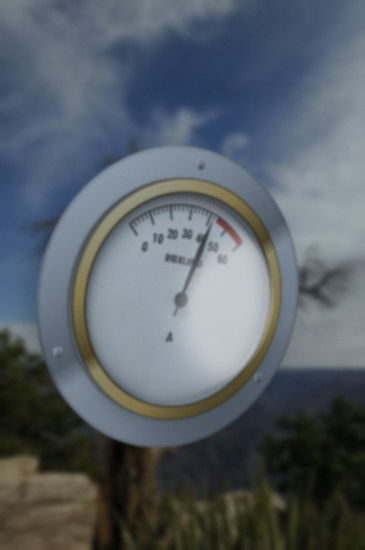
40 A
